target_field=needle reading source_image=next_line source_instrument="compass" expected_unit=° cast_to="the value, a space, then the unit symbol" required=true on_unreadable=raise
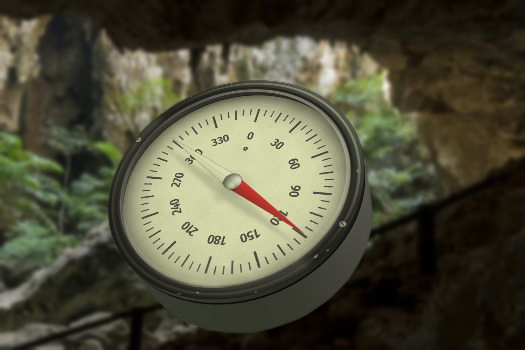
120 °
